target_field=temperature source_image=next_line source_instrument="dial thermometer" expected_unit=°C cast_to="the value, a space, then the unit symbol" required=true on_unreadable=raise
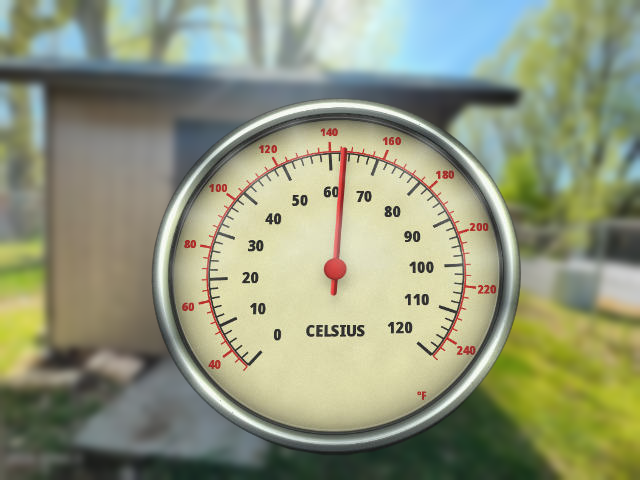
63 °C
